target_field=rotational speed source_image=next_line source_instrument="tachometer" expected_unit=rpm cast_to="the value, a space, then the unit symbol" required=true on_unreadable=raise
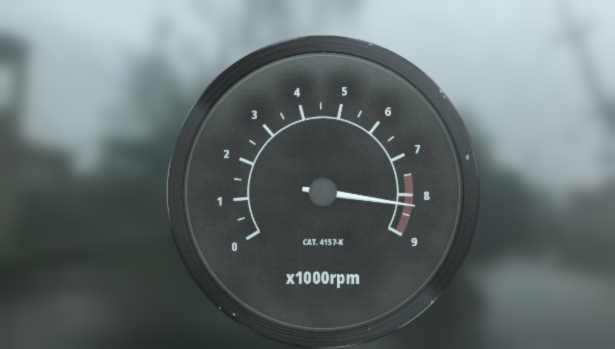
8250 rpm
